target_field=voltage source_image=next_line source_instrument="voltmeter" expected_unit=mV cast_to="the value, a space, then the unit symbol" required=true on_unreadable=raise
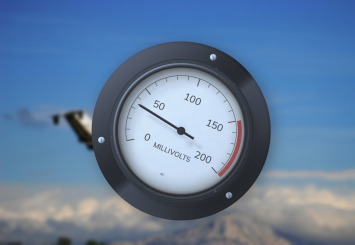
35 mV
